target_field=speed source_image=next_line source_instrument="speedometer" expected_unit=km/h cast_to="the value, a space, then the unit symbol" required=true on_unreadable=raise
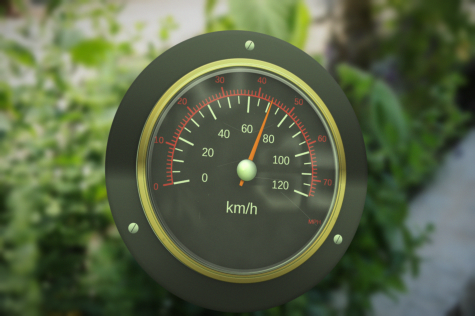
70 km/h
